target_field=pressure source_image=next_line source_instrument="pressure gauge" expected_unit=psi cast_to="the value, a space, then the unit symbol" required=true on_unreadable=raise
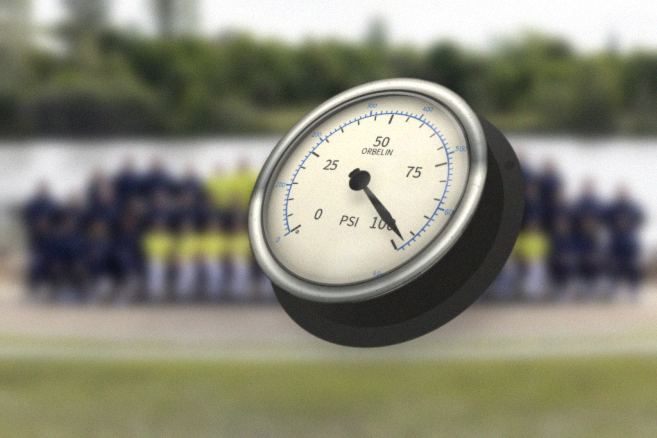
97.5 psi
